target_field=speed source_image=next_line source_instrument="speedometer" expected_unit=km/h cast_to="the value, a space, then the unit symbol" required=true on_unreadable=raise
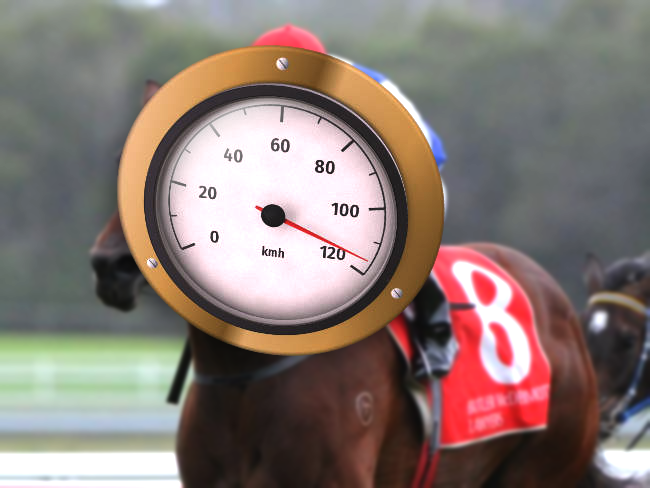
115 km/h
